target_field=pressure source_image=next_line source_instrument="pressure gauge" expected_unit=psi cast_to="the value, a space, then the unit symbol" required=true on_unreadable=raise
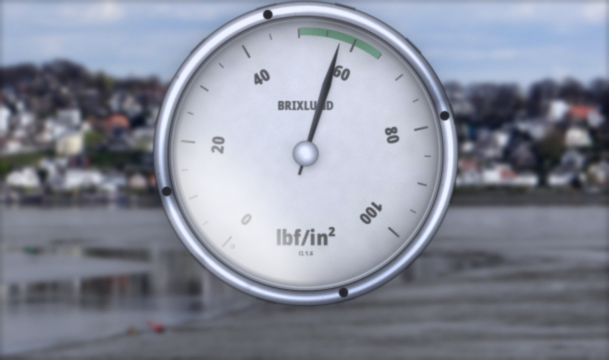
57.5 psi
